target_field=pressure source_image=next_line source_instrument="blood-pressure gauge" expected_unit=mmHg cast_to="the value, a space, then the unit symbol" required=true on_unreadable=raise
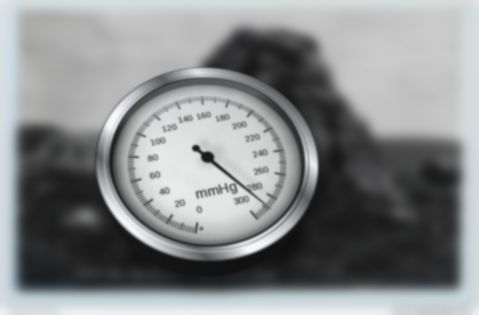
290 mmHg
